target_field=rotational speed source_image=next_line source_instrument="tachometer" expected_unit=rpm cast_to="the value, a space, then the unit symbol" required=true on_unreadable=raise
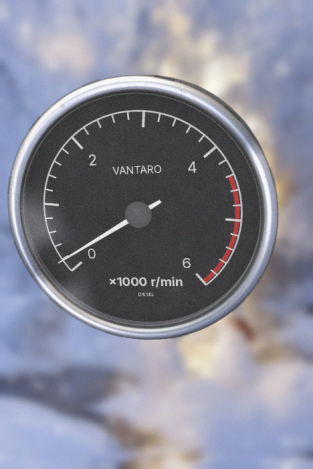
200 rpm
